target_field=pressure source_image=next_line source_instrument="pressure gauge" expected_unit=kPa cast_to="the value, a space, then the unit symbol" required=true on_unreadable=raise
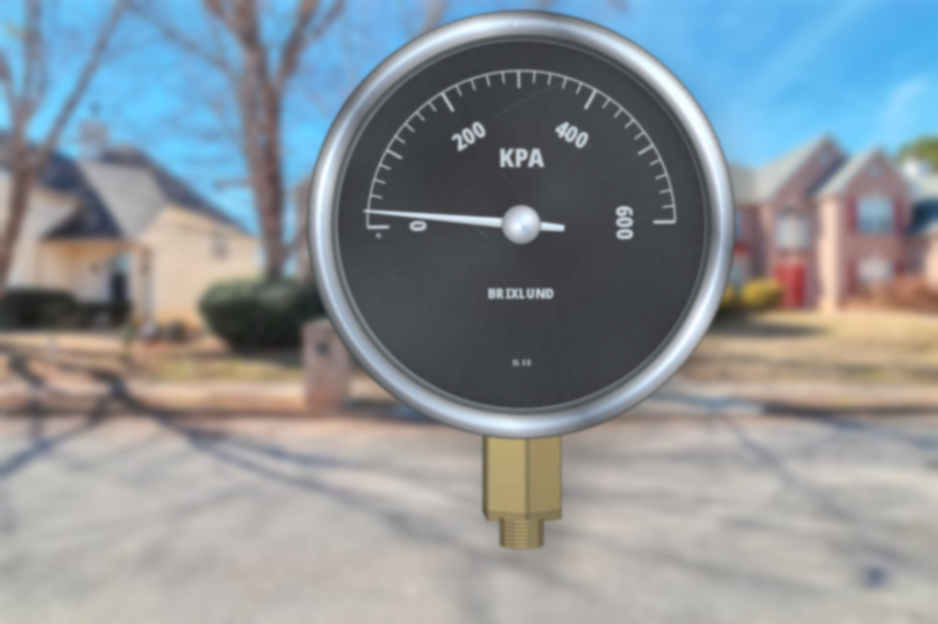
20 kPa
